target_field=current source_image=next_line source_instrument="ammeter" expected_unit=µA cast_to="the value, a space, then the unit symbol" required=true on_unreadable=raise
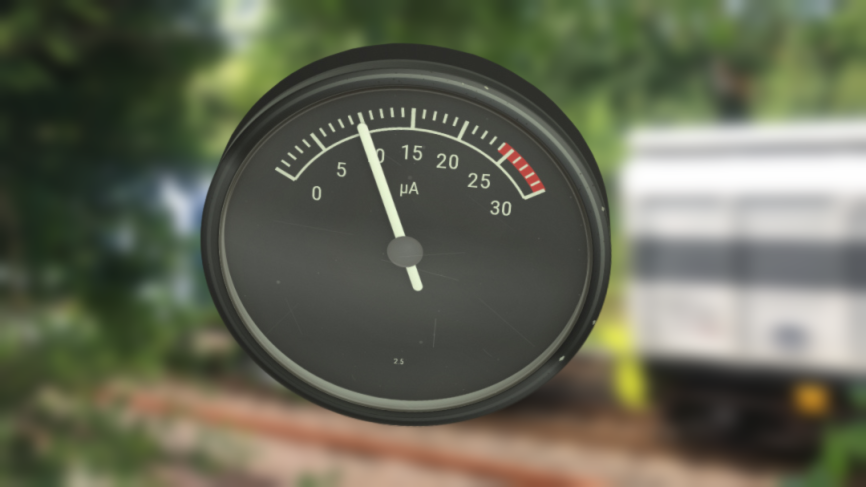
10 µA
